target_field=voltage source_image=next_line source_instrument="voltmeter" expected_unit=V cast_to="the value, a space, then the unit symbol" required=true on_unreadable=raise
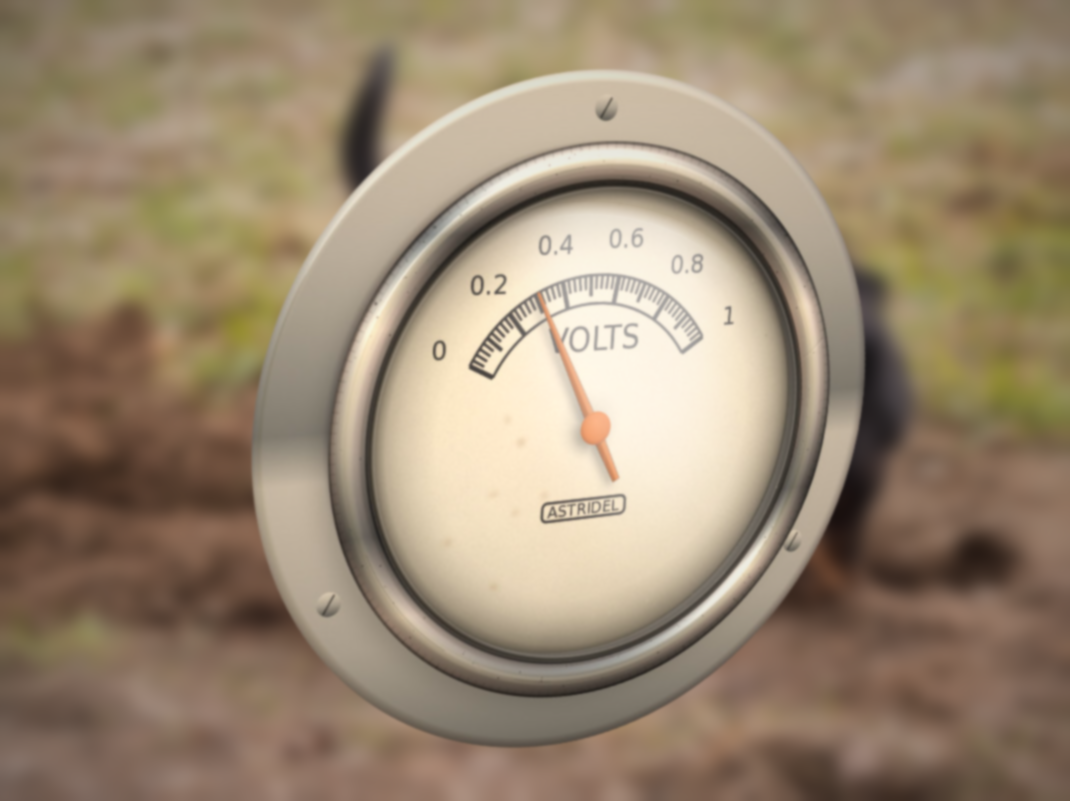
0.3 V
